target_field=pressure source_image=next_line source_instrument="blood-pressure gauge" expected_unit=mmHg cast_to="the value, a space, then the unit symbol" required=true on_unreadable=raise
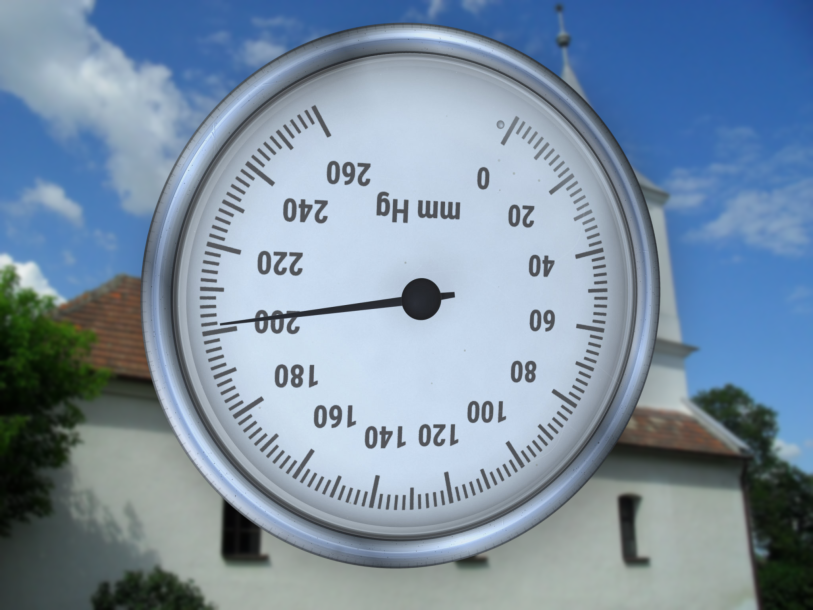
202 mmHg
